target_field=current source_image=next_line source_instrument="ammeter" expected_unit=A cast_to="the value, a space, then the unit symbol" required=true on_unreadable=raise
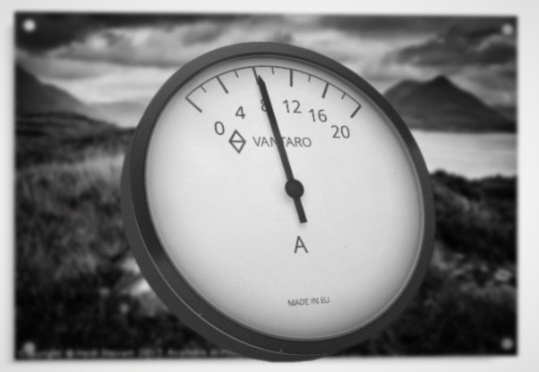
8 A
